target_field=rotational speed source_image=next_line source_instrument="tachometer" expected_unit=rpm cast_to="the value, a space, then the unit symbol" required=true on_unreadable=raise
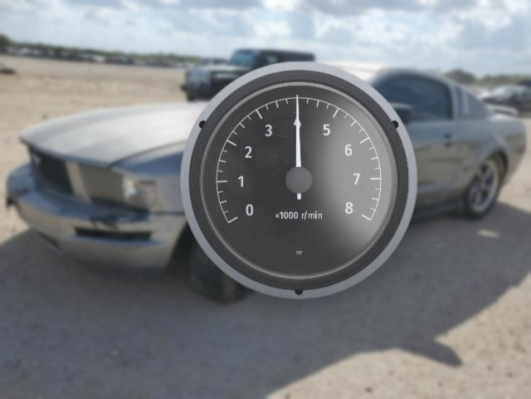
4000 rpm
